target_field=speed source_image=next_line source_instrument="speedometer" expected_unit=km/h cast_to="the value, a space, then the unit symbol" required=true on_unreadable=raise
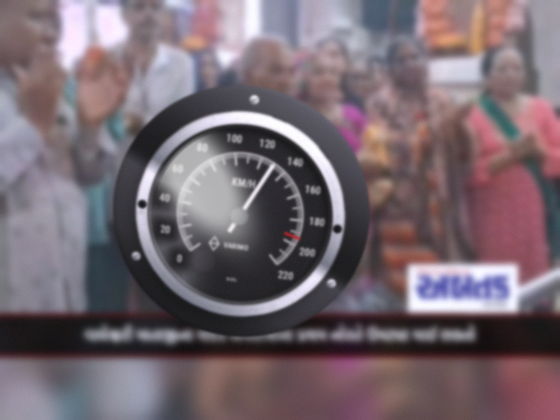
130 km/h
